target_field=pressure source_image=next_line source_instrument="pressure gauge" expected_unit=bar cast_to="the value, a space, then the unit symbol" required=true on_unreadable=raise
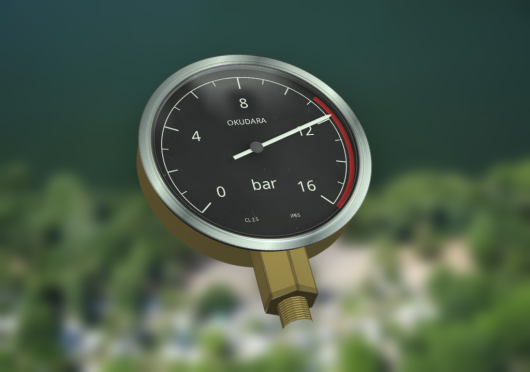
12 bar
